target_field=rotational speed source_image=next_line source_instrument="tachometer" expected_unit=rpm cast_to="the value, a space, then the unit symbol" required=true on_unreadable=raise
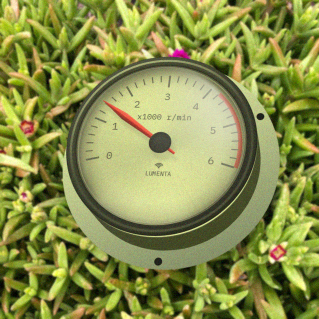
1400 rpm
